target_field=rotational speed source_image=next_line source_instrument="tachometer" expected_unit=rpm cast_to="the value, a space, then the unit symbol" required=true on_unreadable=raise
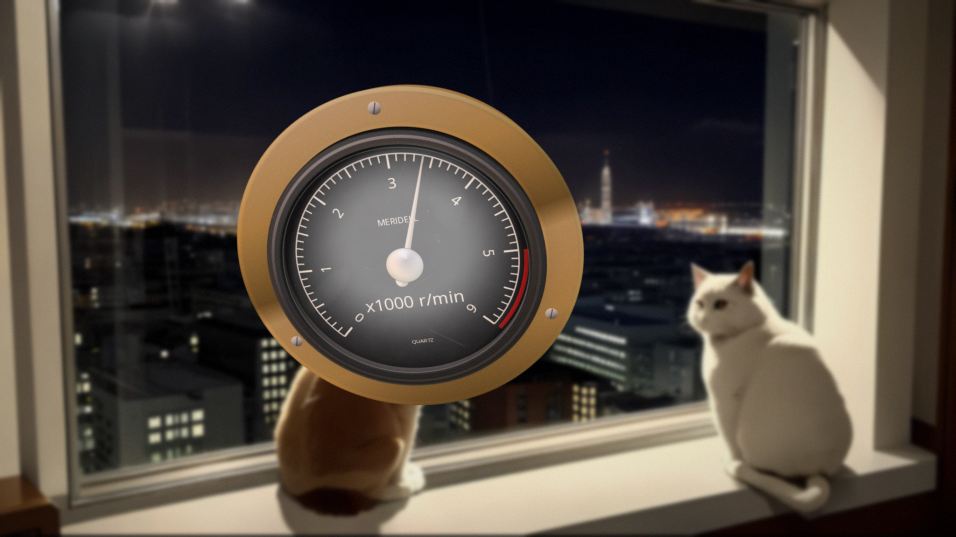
3400 rpm
